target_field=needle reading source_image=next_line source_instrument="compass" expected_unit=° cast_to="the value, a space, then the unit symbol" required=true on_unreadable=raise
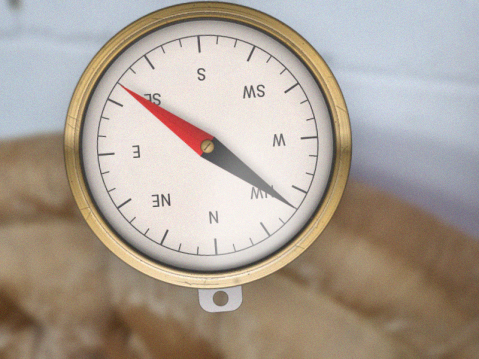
130 °
